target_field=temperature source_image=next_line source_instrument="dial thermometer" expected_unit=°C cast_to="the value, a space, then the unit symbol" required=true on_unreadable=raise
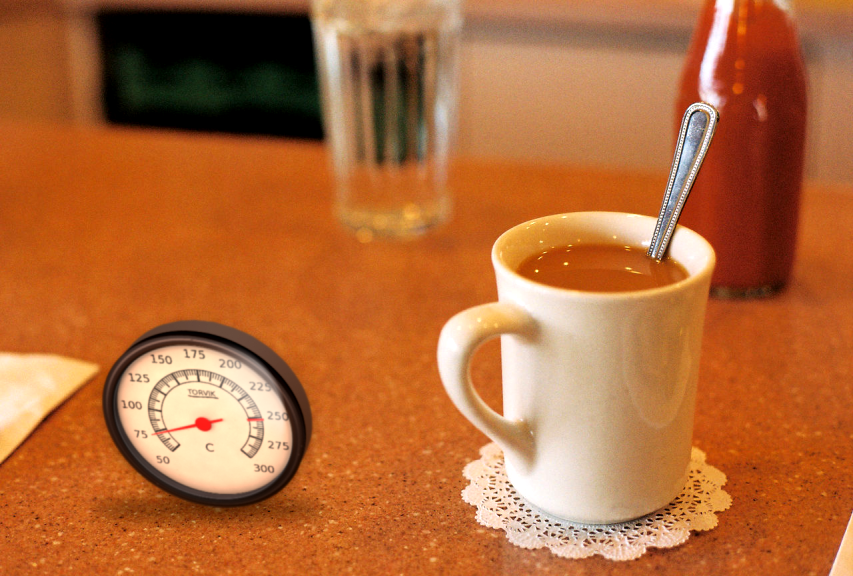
75 °C
